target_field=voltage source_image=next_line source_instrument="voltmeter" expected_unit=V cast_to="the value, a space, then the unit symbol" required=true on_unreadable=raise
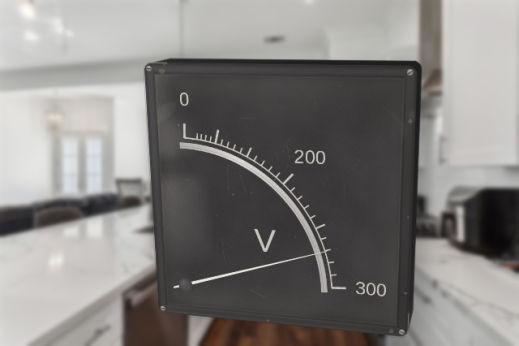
270 V
